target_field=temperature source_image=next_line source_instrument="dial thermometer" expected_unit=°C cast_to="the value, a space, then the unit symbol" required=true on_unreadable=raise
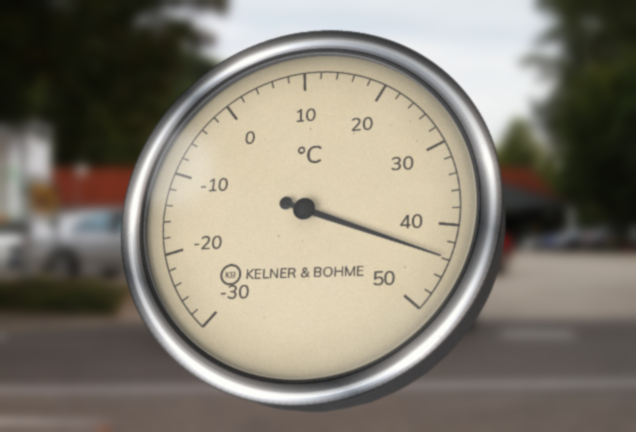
44 °C
